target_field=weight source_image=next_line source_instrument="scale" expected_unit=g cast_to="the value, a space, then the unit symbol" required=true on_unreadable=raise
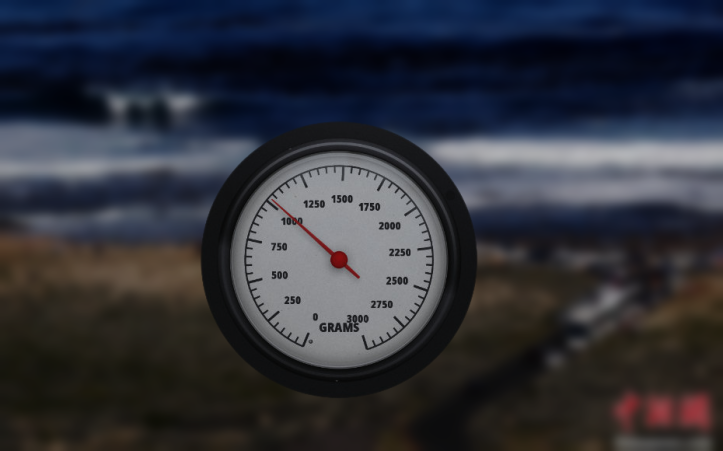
1025 g
